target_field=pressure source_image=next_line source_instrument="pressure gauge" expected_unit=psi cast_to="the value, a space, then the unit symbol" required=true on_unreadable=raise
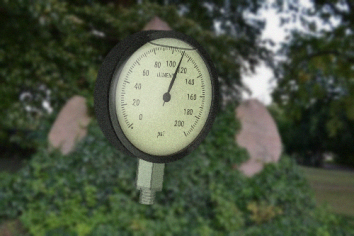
110 psi
